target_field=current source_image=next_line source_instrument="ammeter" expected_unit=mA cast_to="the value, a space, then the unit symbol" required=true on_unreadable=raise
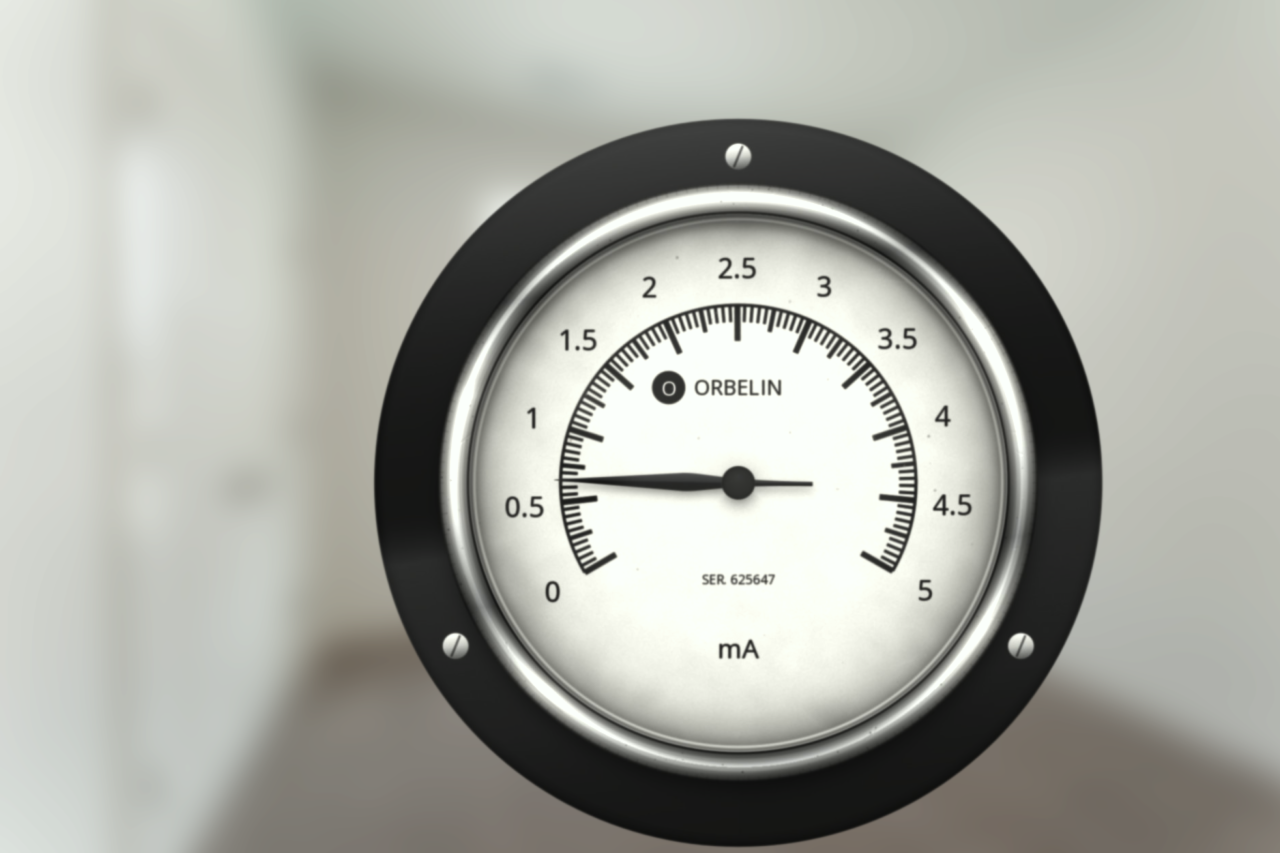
0.65 mA
